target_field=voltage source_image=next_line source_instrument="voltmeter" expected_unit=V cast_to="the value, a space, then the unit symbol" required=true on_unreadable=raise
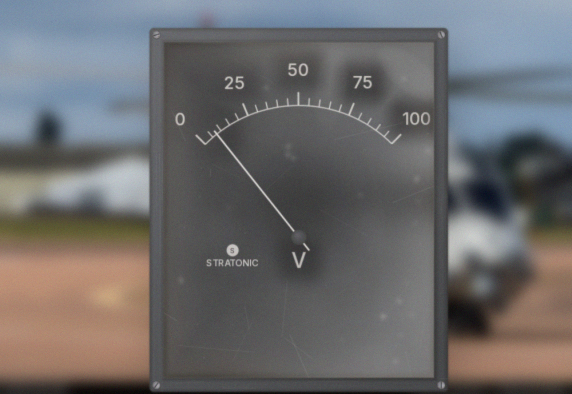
7.5 V
